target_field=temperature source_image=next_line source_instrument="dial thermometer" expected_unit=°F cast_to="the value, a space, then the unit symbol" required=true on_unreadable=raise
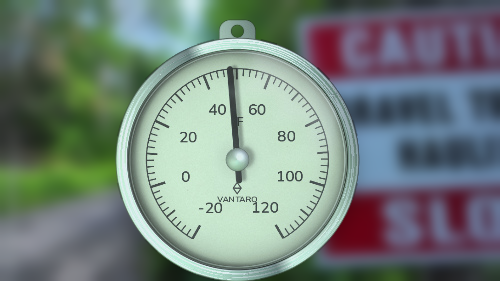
48 °F
